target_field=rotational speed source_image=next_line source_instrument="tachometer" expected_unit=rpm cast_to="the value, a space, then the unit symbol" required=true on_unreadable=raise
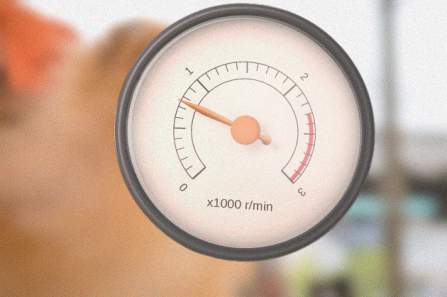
750 rpm
